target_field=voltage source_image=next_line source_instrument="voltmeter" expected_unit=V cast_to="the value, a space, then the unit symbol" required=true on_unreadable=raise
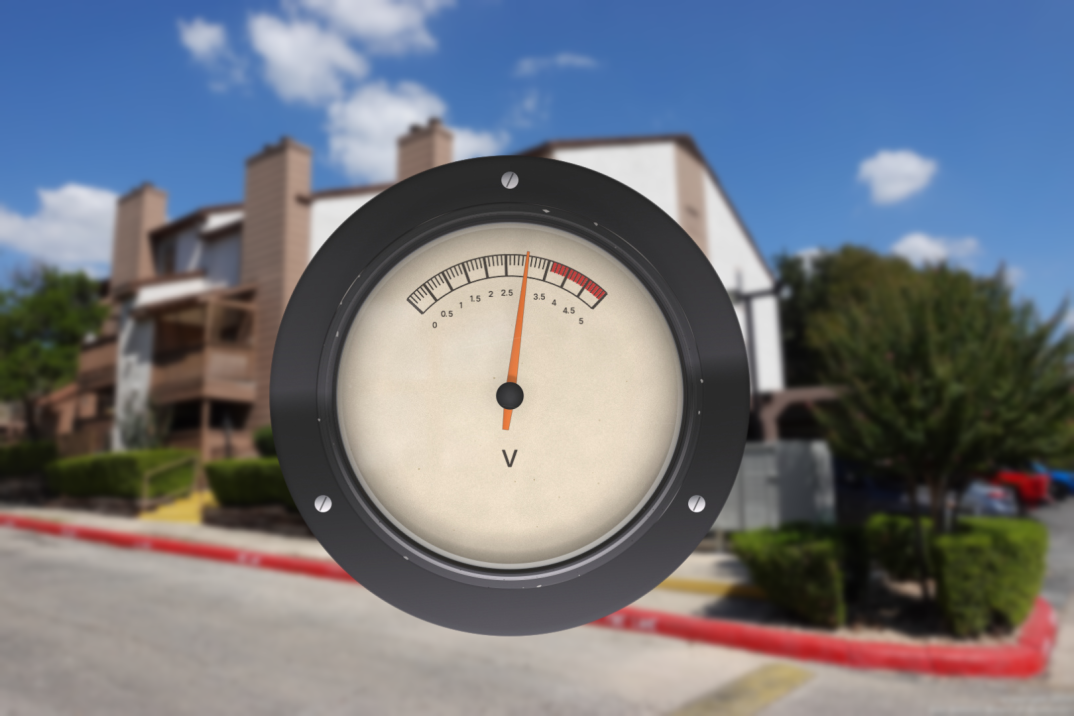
3 V
